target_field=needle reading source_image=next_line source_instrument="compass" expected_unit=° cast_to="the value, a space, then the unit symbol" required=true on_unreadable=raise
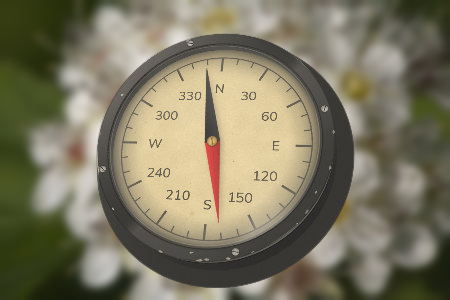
170 °
